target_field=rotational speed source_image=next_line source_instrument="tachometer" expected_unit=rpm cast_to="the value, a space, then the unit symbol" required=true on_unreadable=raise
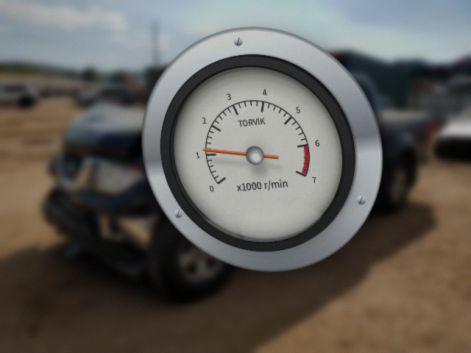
1200 rpm
